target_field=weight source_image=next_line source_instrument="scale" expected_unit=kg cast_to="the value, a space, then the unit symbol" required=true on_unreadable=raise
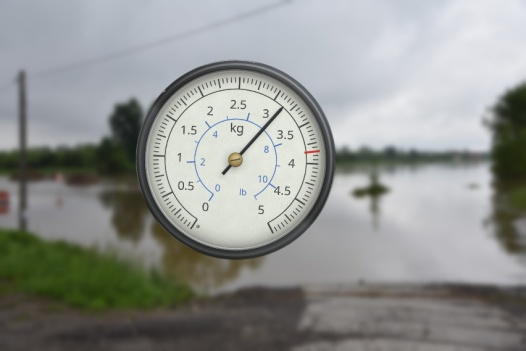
3.15 kg
